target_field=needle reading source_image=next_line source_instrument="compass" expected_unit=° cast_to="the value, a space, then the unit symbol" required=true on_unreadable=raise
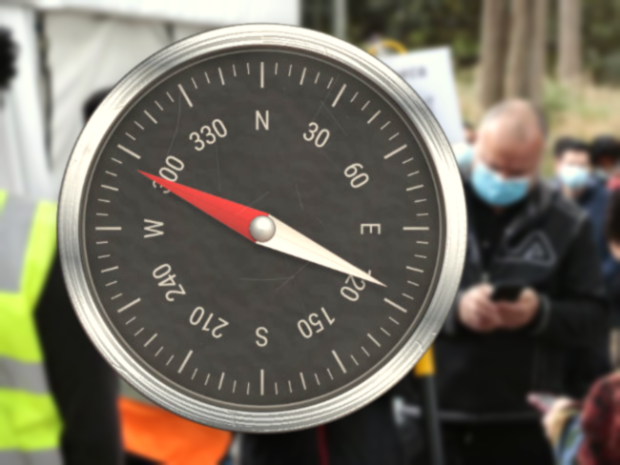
295 °
